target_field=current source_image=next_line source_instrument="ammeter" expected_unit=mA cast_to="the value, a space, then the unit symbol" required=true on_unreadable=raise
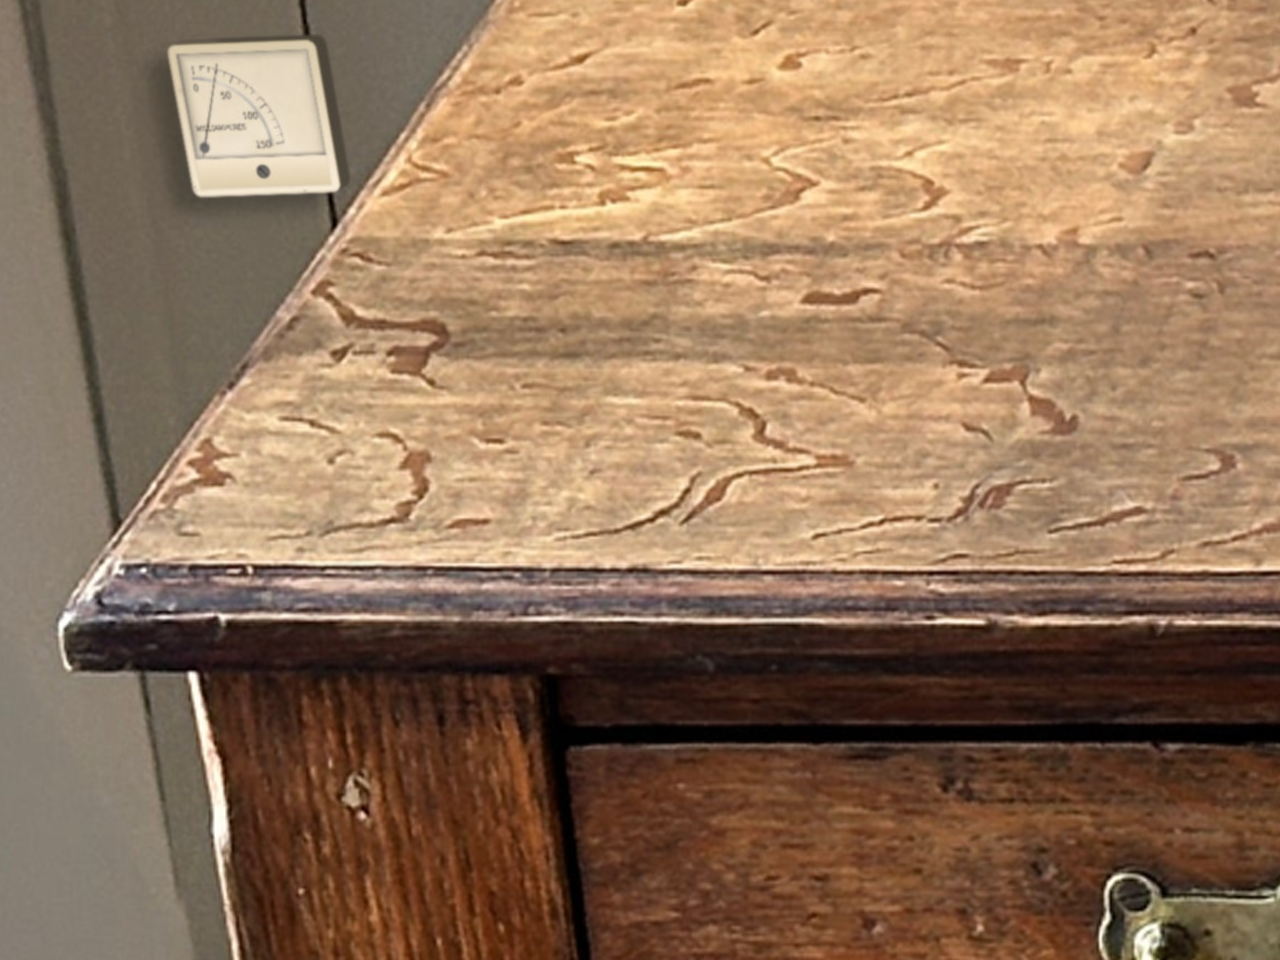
30 mA
